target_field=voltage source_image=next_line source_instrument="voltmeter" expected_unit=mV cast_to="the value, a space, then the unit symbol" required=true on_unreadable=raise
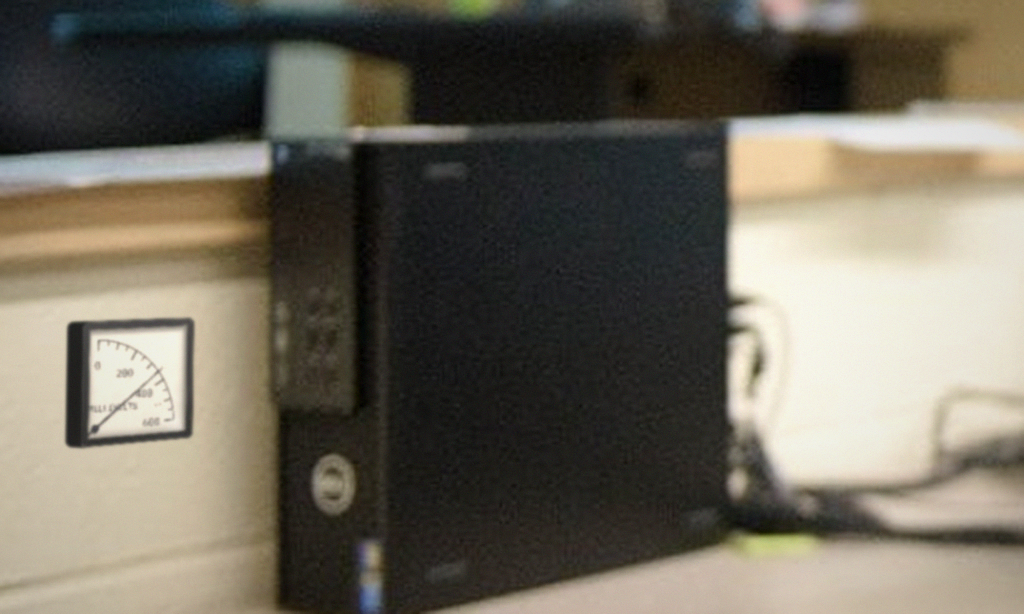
350 mV
